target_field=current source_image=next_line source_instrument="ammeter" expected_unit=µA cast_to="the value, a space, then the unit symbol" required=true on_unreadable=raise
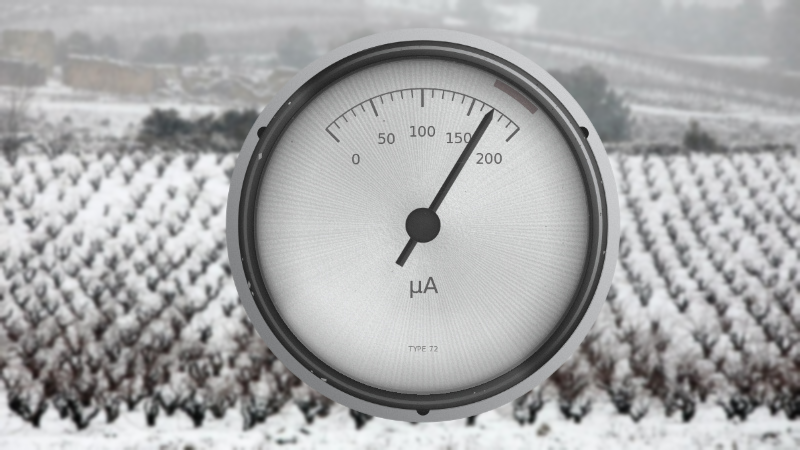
170 µA
